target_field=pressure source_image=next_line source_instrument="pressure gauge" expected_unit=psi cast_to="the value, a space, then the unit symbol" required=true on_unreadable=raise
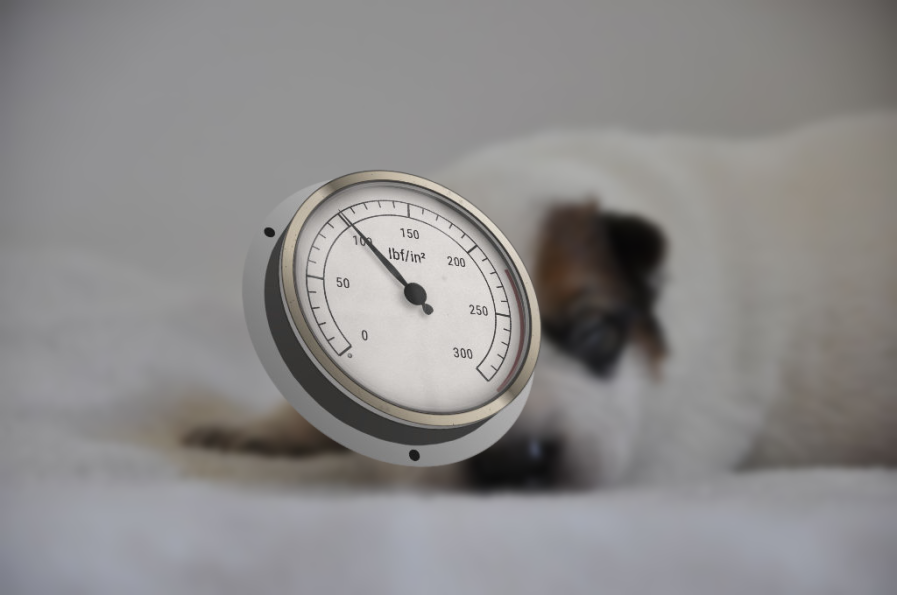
100 psi
